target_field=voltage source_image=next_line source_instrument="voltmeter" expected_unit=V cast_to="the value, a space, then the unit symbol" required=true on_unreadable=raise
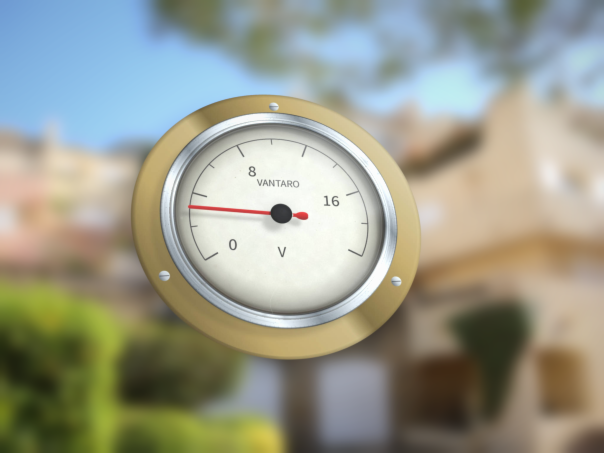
3 V
